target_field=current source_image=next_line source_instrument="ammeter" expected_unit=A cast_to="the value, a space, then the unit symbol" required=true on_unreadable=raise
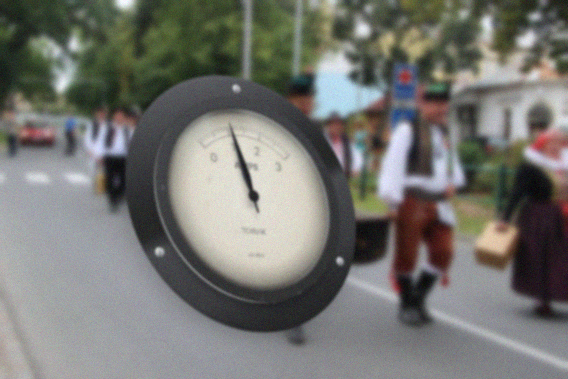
1 A
